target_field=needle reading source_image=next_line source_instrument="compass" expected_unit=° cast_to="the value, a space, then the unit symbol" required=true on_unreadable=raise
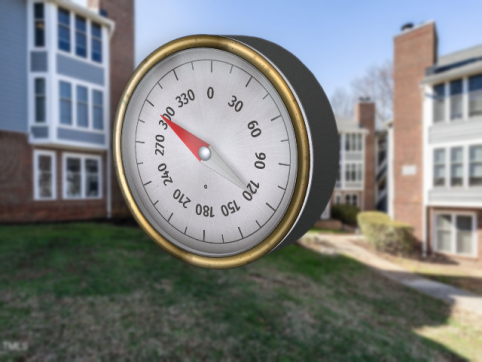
300 °
